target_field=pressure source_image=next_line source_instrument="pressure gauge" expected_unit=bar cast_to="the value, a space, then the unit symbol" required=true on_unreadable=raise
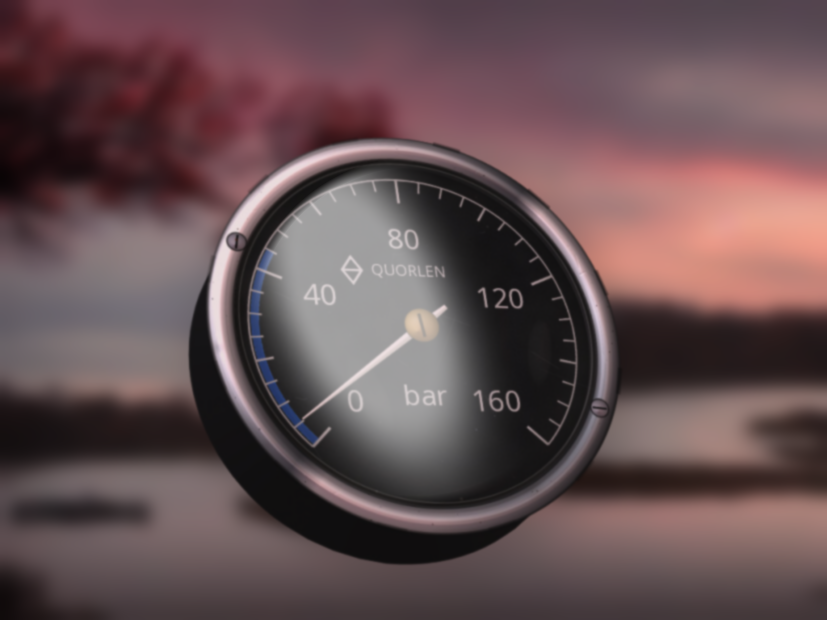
5 bar
